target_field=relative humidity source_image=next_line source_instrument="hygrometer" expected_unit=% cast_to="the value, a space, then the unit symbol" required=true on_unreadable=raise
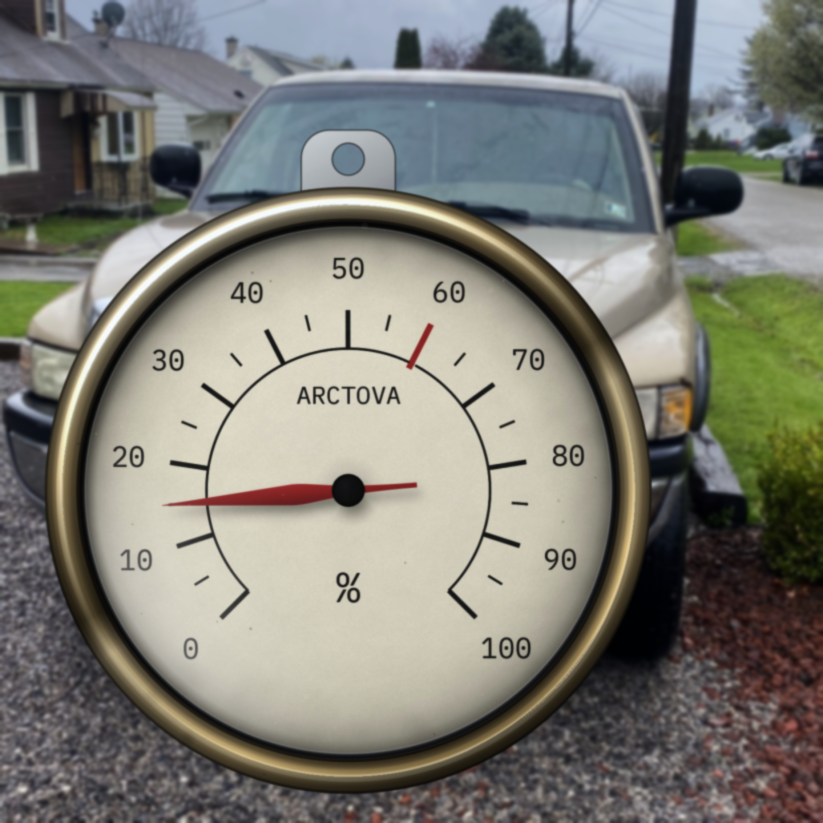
15 %
